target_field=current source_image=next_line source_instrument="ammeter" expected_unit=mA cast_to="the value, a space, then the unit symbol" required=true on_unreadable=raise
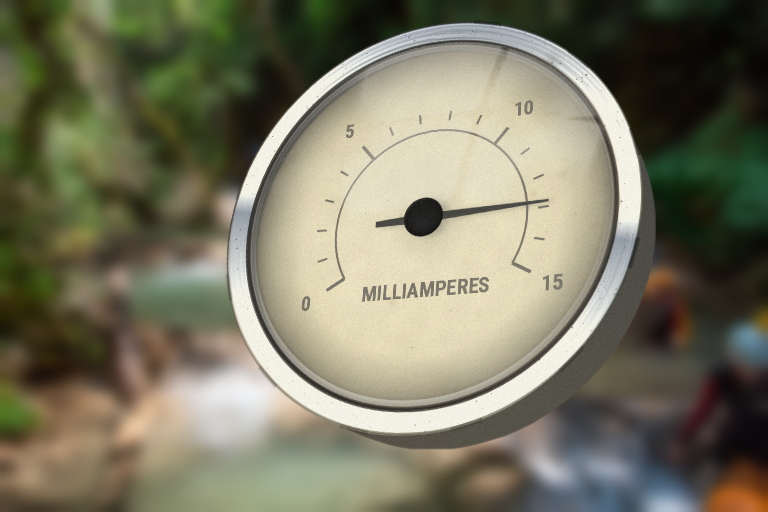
13 mA
